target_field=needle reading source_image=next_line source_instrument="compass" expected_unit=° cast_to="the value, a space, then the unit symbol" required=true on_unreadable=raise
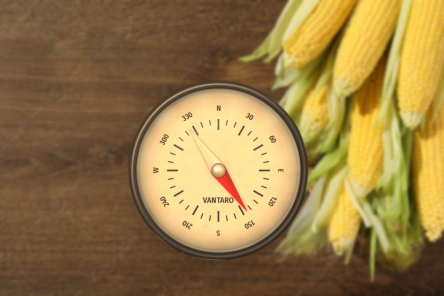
145 °
